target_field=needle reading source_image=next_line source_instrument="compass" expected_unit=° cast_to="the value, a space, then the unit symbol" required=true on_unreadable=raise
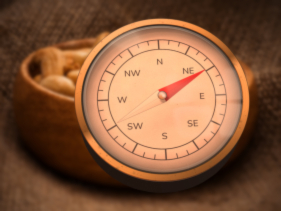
60 °
